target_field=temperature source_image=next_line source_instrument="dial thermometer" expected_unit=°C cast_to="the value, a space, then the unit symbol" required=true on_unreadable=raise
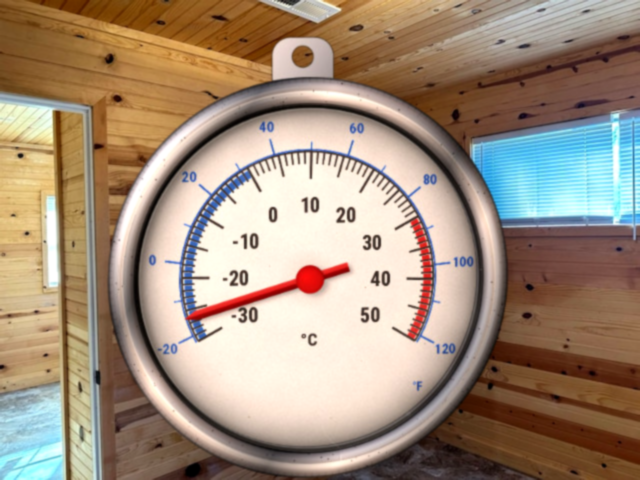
-26 °C
